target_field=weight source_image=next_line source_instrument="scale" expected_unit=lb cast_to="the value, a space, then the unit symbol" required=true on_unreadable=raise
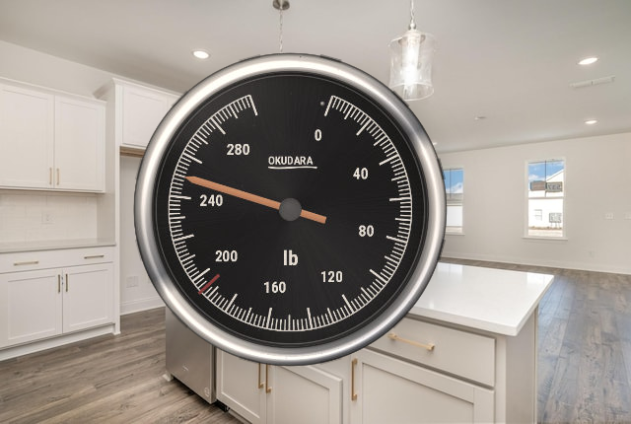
250 lb
